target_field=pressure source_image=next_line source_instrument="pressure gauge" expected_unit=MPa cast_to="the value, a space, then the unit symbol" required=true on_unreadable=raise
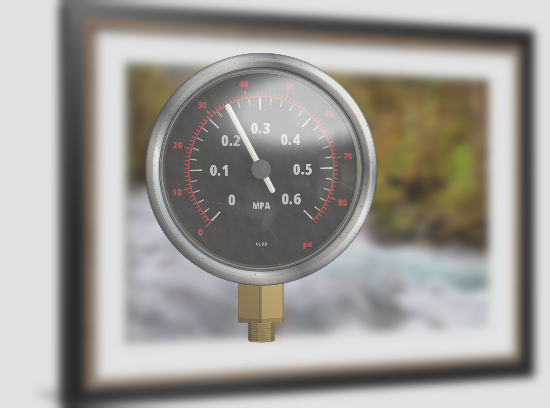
0.24 MPa
